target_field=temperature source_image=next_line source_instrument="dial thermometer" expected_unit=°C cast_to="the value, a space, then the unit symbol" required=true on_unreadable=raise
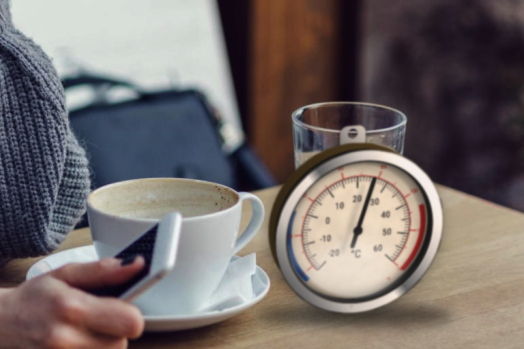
25 °C
